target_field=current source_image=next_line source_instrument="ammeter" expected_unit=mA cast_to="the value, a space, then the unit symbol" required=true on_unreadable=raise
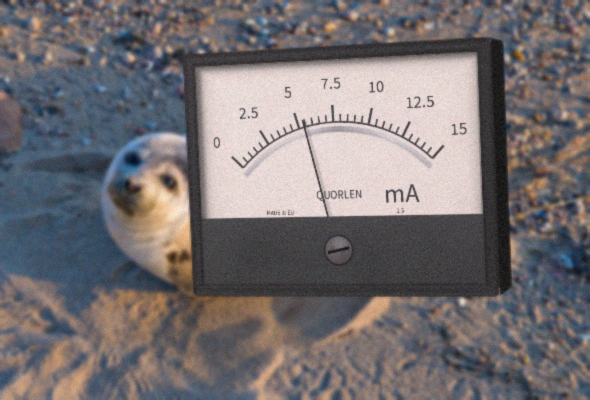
5.5 mA
